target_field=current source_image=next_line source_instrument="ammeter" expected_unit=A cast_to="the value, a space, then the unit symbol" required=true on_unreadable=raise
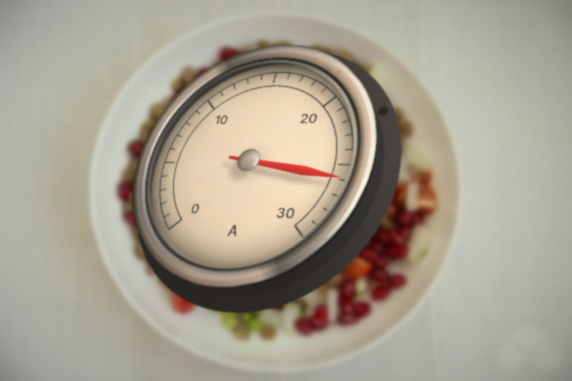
26 A
